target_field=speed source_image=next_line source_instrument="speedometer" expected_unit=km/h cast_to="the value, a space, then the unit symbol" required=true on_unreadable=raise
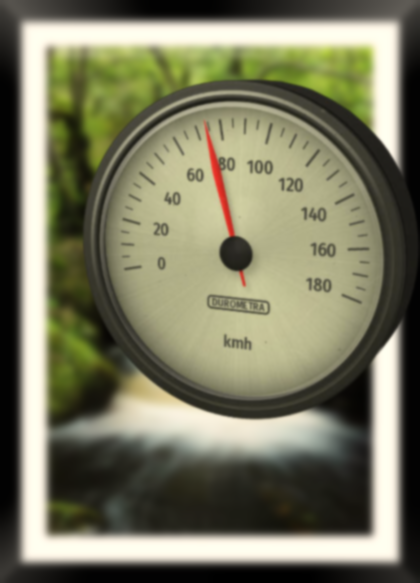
75 km/h
